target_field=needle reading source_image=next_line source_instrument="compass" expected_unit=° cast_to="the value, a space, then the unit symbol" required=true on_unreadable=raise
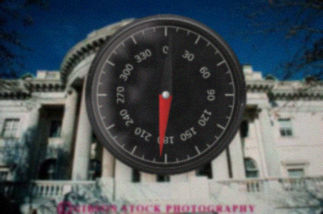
185 °
